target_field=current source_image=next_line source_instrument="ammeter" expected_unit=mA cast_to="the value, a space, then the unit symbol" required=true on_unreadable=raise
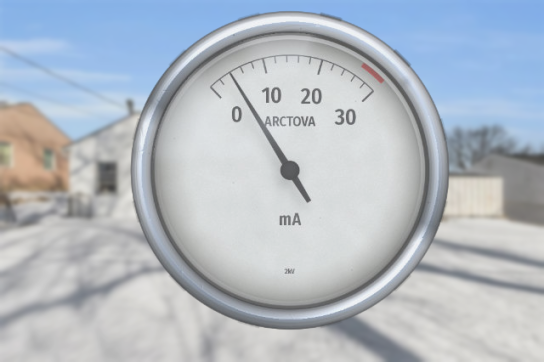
4 mA
